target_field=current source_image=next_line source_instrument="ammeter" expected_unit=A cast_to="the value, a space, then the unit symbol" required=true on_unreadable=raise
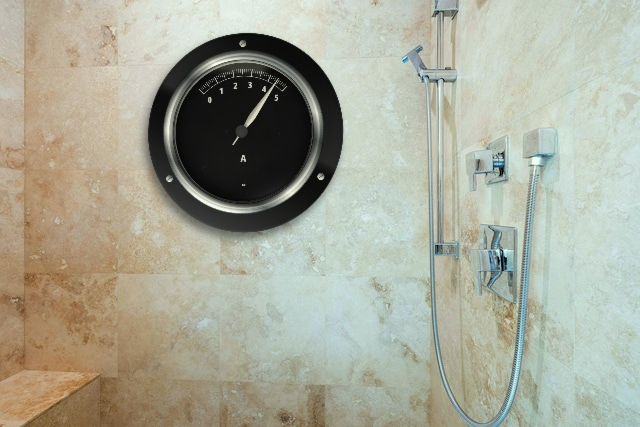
4.5 A
